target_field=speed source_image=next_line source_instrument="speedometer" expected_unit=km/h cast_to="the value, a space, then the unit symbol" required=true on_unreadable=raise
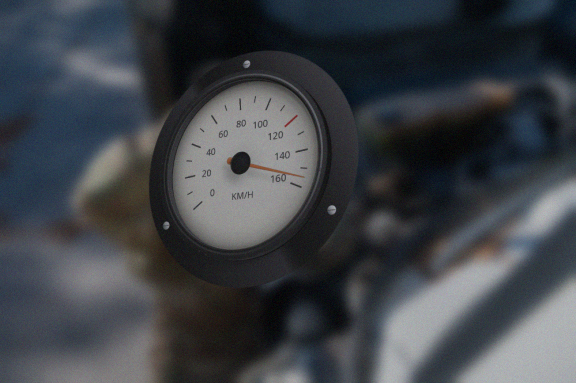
155 km/h
